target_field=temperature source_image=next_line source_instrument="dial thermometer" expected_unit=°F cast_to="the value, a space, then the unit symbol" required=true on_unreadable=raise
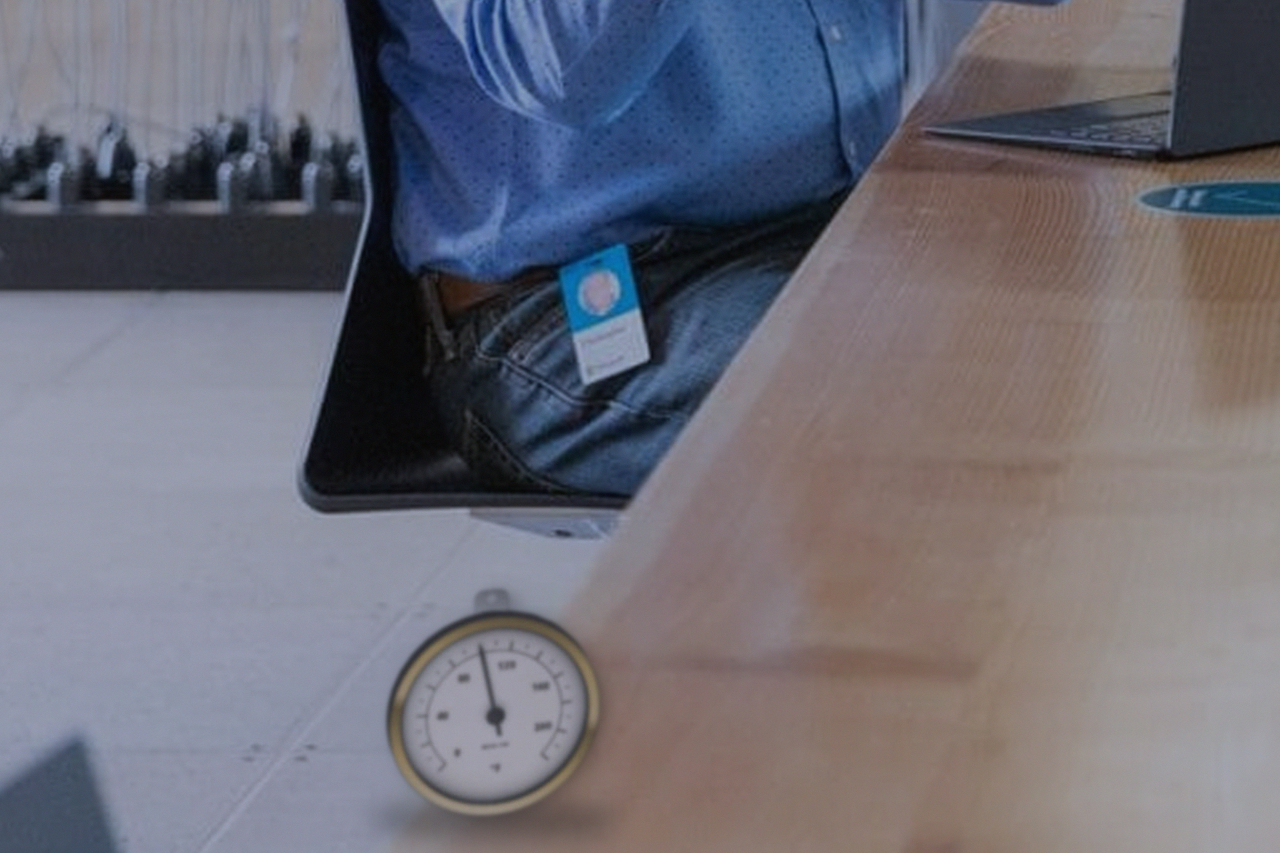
100 °F
